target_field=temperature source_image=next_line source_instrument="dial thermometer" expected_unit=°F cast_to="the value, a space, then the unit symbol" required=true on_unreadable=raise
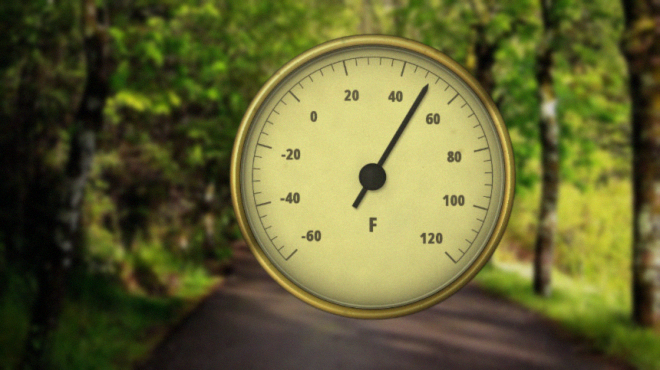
50 °F
